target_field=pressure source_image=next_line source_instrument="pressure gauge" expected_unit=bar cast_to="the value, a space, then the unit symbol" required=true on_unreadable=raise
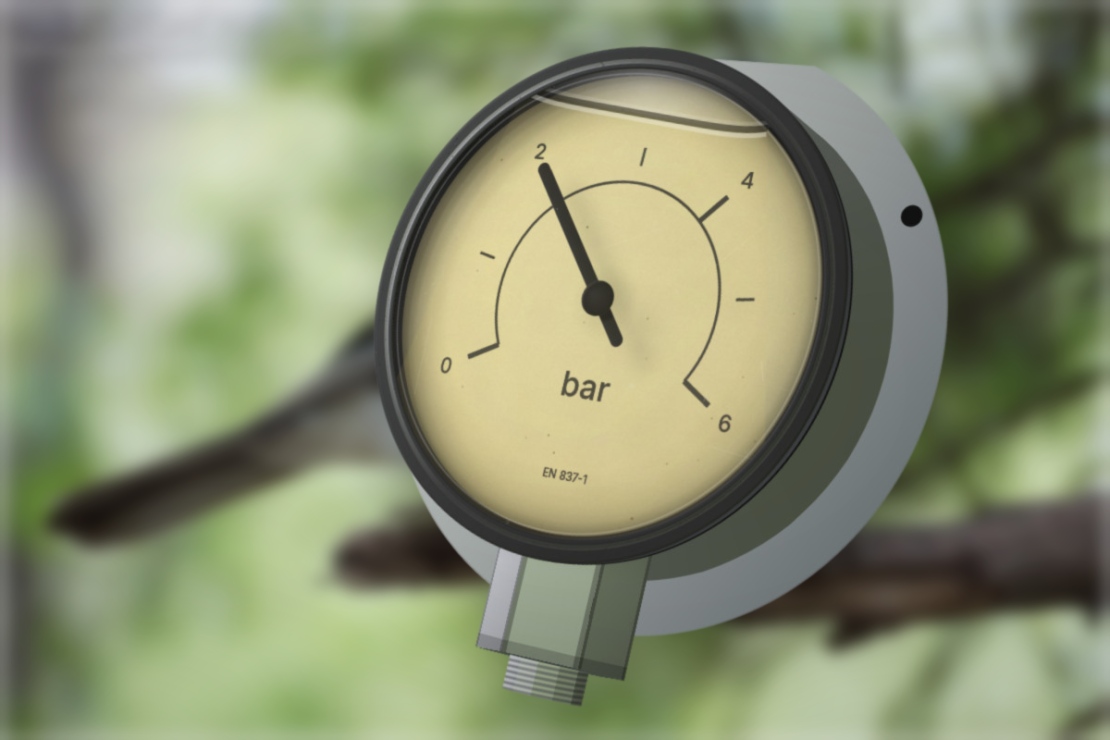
2 bar
